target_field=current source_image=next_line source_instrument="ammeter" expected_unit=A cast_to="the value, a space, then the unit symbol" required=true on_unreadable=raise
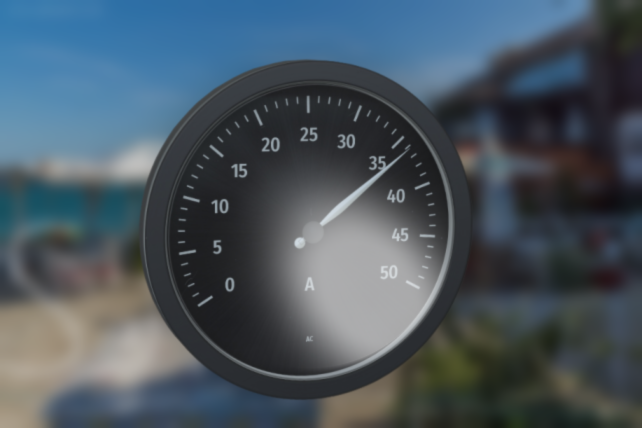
36 A
